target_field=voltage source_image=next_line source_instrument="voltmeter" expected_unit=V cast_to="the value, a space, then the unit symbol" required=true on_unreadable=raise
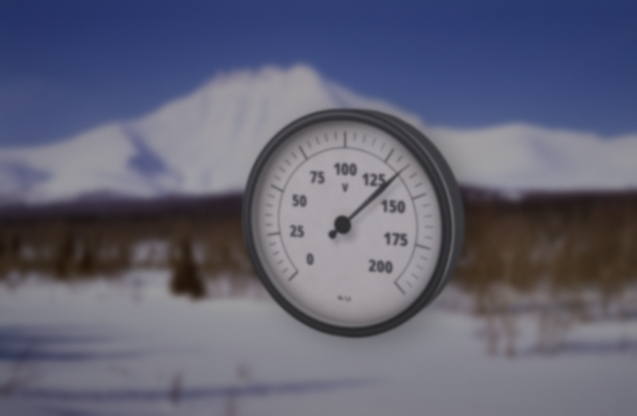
135 V
